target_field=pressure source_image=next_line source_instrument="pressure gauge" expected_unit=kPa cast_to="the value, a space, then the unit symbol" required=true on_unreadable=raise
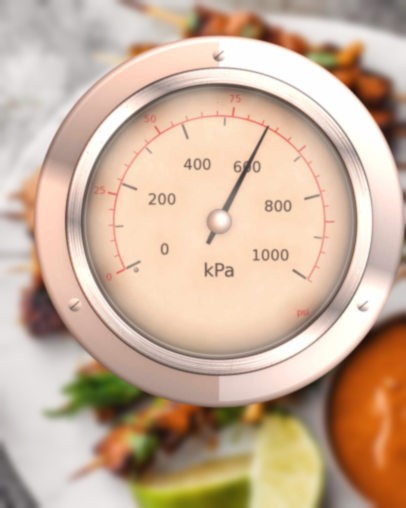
600 kPa
